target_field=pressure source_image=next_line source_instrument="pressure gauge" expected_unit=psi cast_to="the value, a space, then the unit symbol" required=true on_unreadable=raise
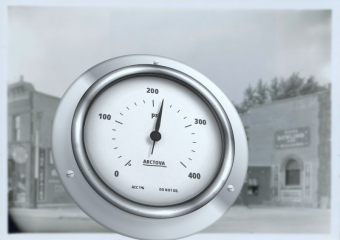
220 psi
